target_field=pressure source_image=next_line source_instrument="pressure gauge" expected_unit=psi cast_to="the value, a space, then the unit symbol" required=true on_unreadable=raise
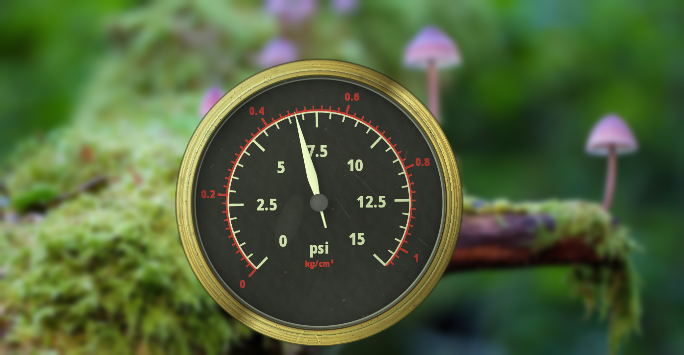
6.75 psi
